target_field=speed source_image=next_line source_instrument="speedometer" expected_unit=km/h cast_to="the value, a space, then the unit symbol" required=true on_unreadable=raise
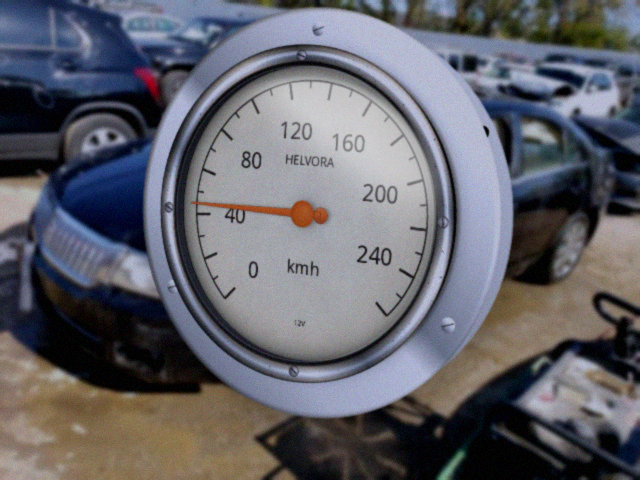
45 km/h
